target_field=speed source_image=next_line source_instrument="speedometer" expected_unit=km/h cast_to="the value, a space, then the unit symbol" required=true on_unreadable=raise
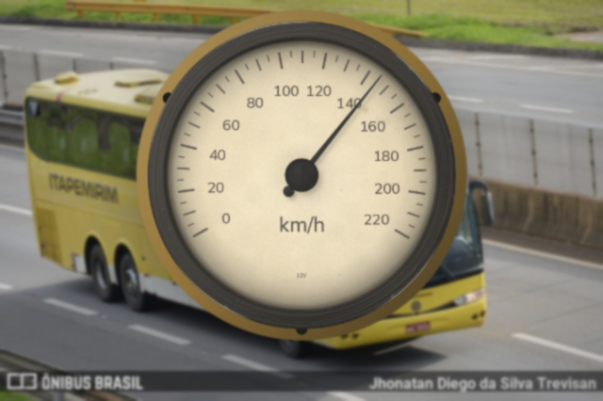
145 km/h
